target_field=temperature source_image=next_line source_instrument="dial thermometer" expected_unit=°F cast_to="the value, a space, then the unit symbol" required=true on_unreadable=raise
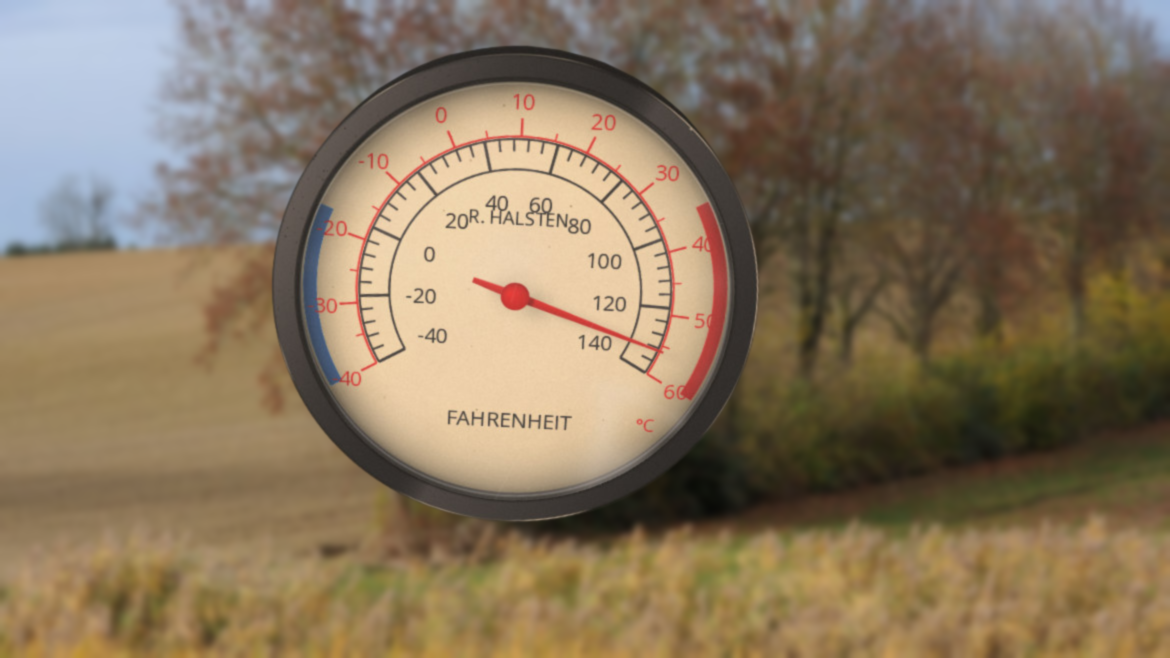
132 °F
